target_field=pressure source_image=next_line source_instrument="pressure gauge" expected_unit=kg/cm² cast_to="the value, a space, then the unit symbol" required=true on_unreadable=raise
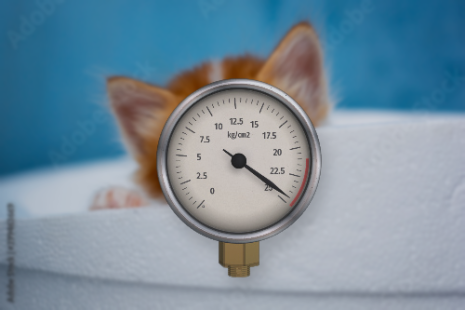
24.5 kg/cm²
